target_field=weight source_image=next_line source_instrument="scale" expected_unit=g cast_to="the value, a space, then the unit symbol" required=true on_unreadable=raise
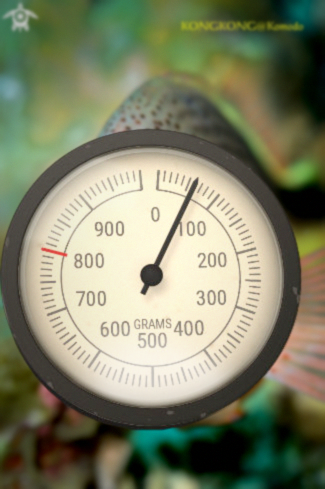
60 g
